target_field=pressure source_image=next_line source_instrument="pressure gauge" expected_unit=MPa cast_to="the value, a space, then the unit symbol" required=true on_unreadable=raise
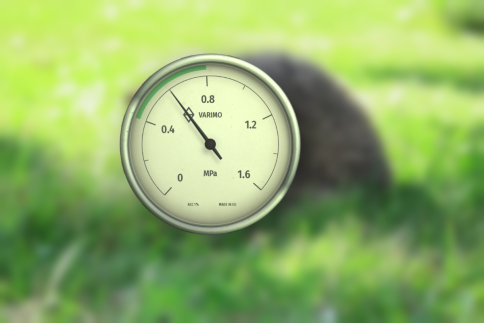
0.6 MPa
